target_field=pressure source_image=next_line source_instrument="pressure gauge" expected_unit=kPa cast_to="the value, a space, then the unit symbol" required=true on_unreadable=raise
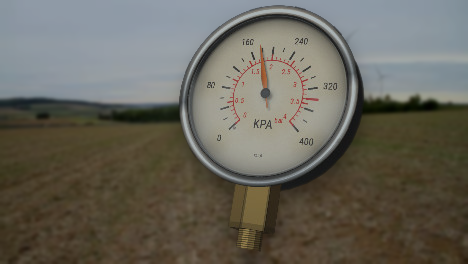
180 kPa
